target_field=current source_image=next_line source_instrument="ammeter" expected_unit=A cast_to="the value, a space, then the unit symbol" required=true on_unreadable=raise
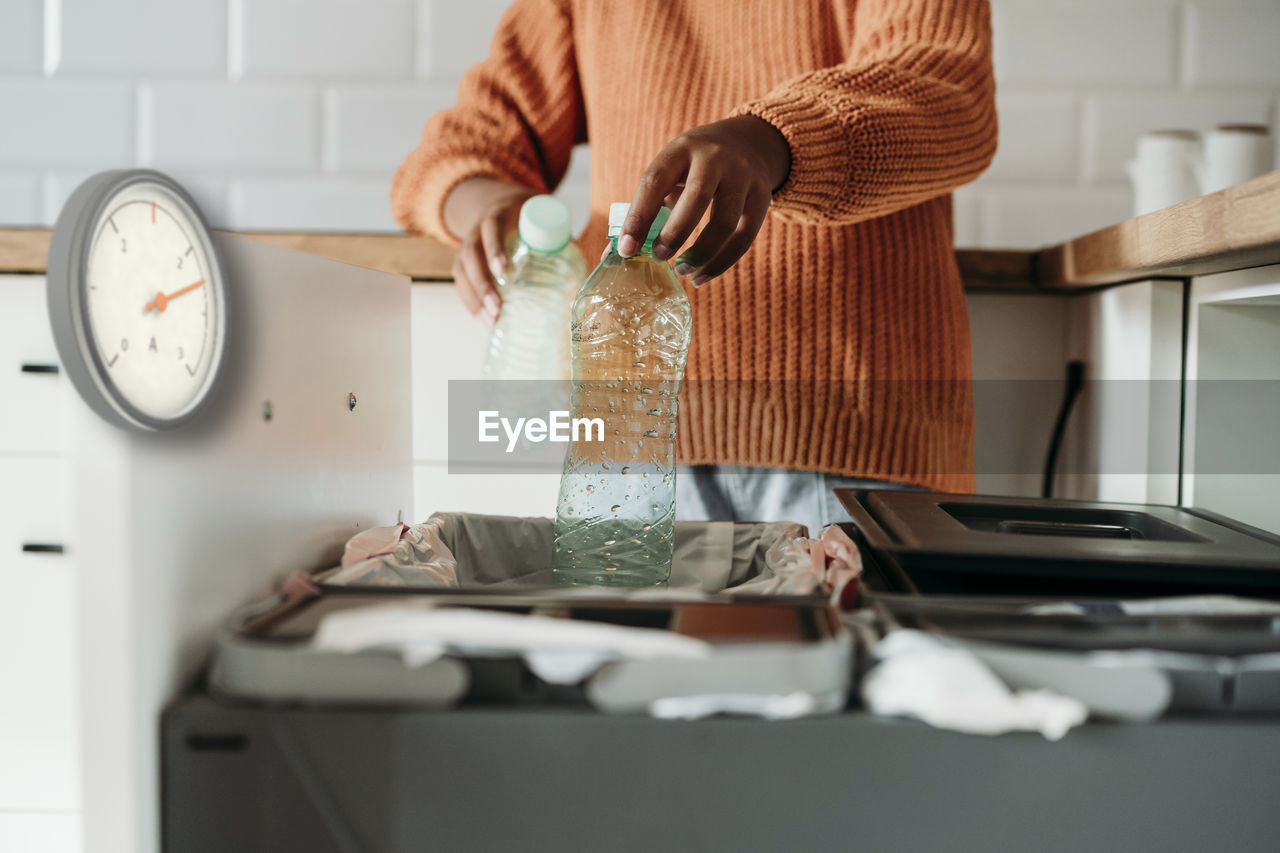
2.25 A
